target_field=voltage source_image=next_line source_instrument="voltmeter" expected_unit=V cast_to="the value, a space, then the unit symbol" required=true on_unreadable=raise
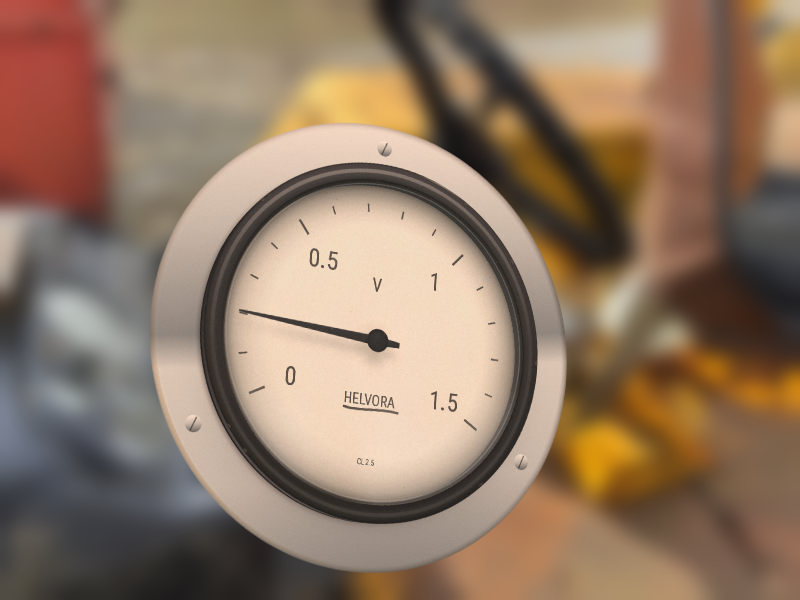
0.2 V
